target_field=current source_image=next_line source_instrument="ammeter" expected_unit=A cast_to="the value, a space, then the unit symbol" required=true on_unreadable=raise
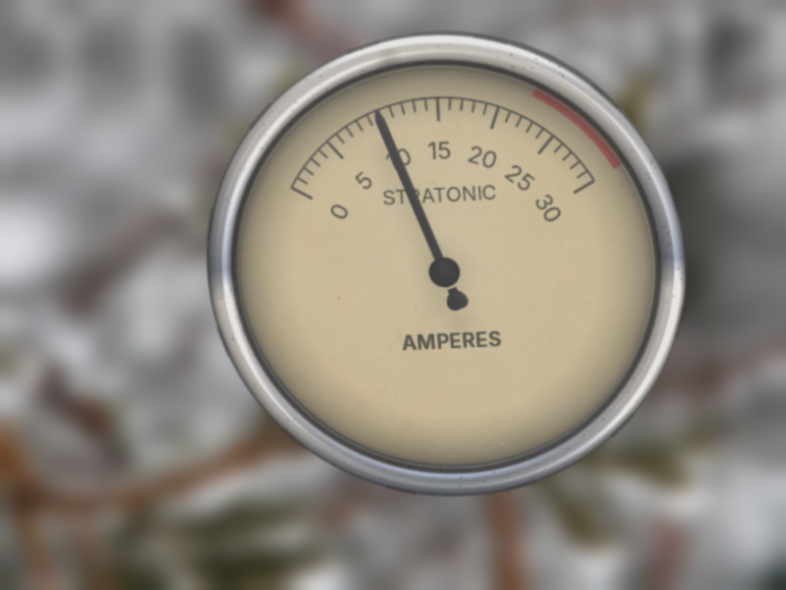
10 A
